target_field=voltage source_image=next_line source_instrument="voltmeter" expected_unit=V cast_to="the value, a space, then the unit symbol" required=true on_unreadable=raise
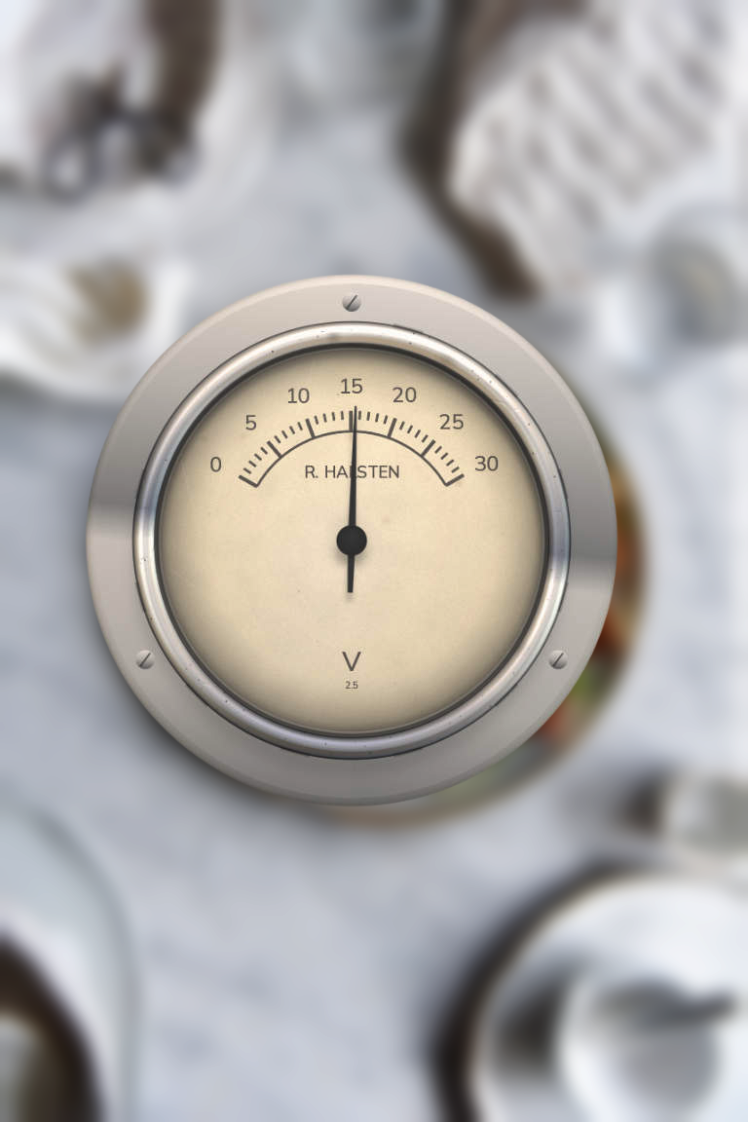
15.5 V
